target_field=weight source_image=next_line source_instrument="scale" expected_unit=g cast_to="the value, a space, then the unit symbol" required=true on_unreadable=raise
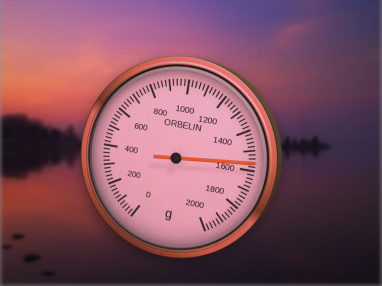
1560 g
